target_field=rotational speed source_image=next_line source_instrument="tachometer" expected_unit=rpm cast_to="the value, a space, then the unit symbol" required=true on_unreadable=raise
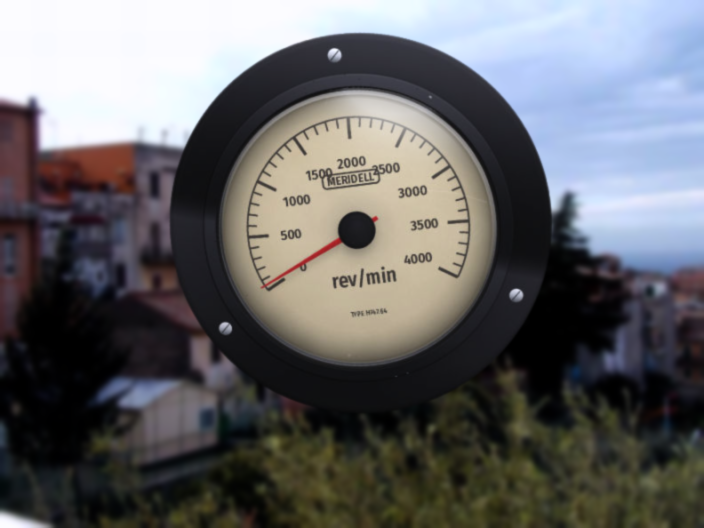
50 rpm
